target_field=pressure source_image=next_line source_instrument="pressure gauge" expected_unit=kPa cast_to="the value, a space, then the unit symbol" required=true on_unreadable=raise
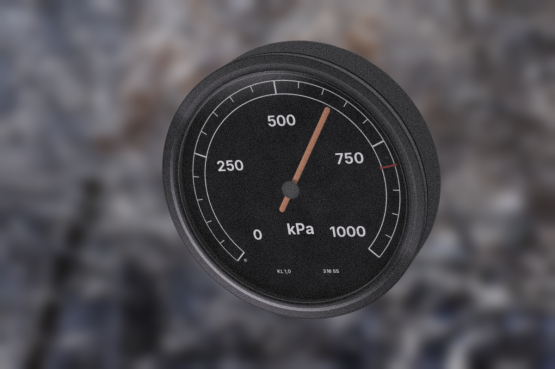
625 kPa
